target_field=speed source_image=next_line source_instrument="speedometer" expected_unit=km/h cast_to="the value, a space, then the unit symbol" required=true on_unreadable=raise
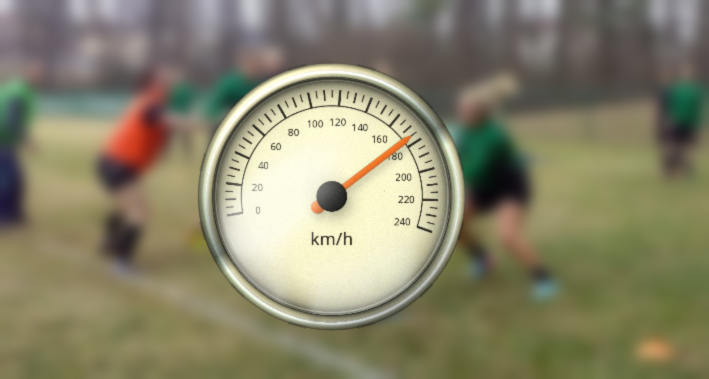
175 km/h
